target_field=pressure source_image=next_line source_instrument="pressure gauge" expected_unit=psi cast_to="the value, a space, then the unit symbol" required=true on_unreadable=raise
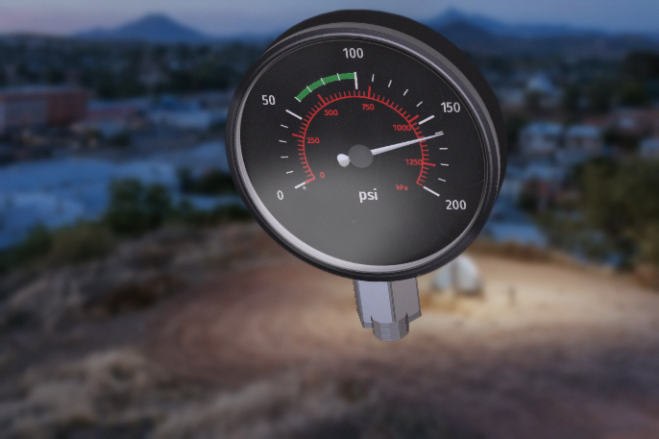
160 psi
